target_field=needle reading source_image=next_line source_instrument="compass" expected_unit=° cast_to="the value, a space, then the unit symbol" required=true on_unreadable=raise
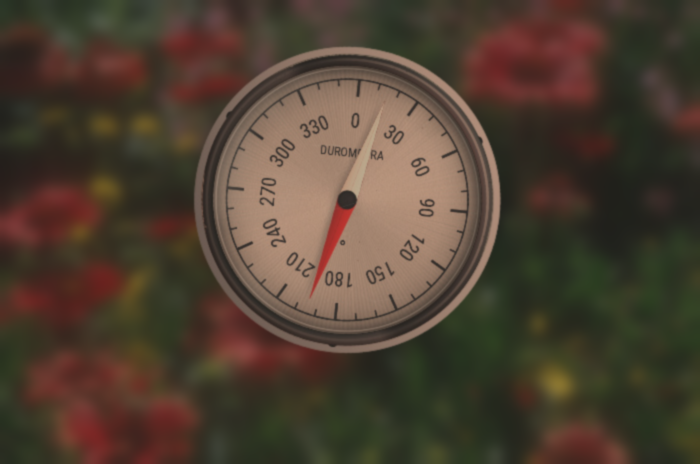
195 °
